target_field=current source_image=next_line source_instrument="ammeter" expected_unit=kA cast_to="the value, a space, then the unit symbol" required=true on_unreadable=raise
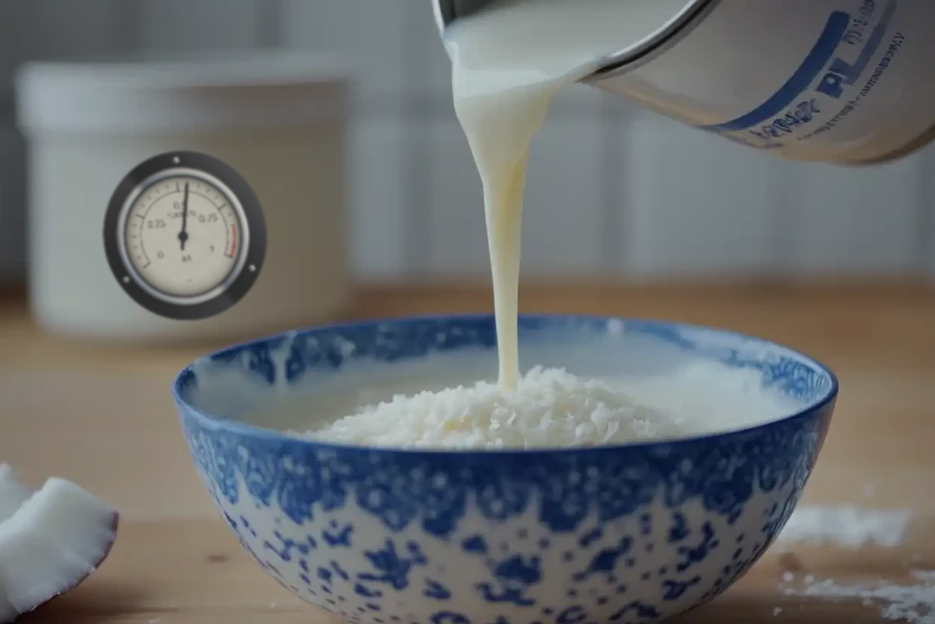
0.55 kA
